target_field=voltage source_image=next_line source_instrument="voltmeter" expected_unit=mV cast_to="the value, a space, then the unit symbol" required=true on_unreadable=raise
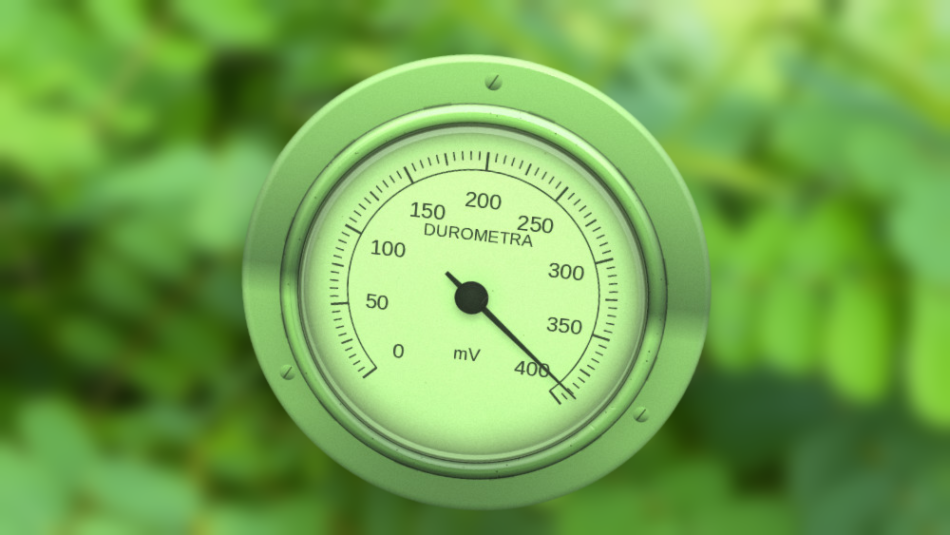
390 mV
